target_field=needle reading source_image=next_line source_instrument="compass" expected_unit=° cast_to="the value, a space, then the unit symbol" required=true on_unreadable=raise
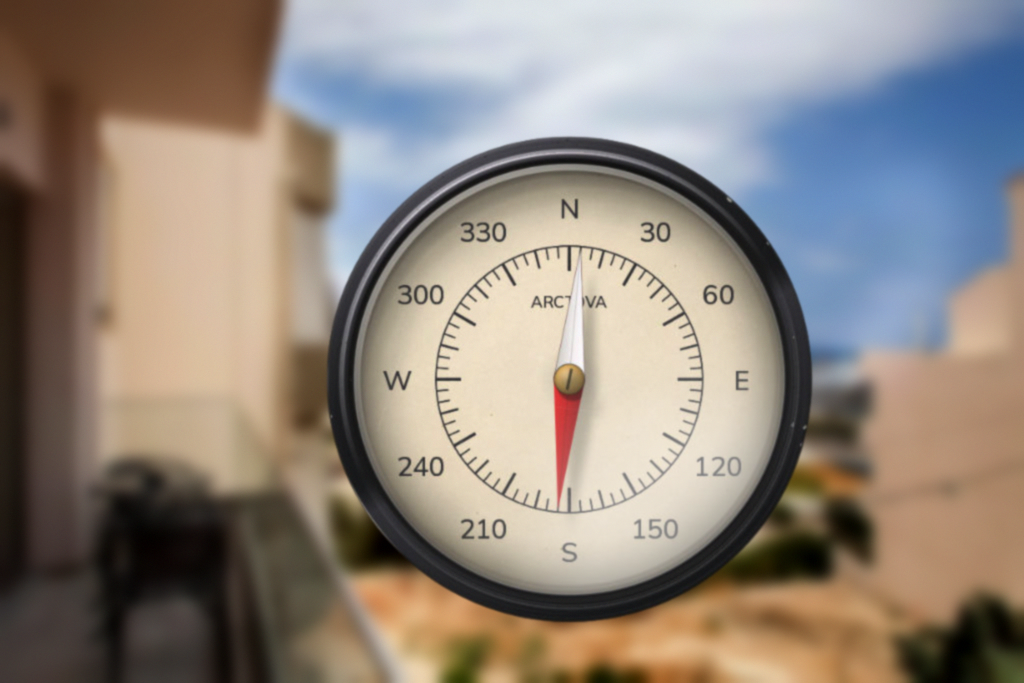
185 °
